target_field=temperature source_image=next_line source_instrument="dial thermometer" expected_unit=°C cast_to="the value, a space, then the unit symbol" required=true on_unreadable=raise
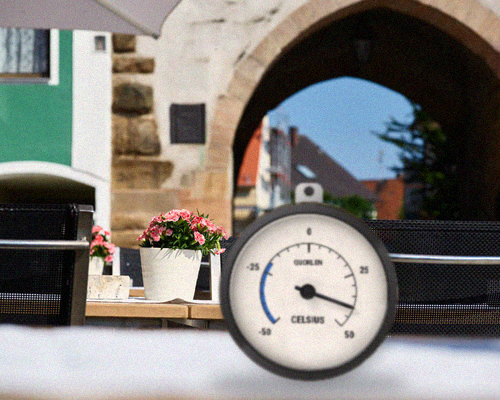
40 °C
